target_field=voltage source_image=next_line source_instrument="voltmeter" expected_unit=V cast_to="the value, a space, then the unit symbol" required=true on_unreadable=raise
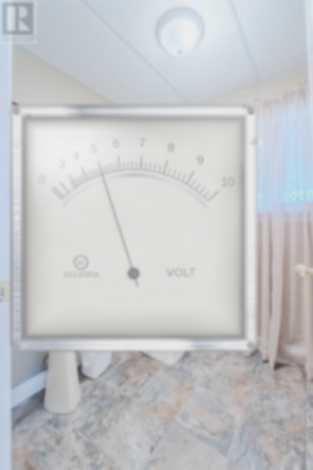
5 V
